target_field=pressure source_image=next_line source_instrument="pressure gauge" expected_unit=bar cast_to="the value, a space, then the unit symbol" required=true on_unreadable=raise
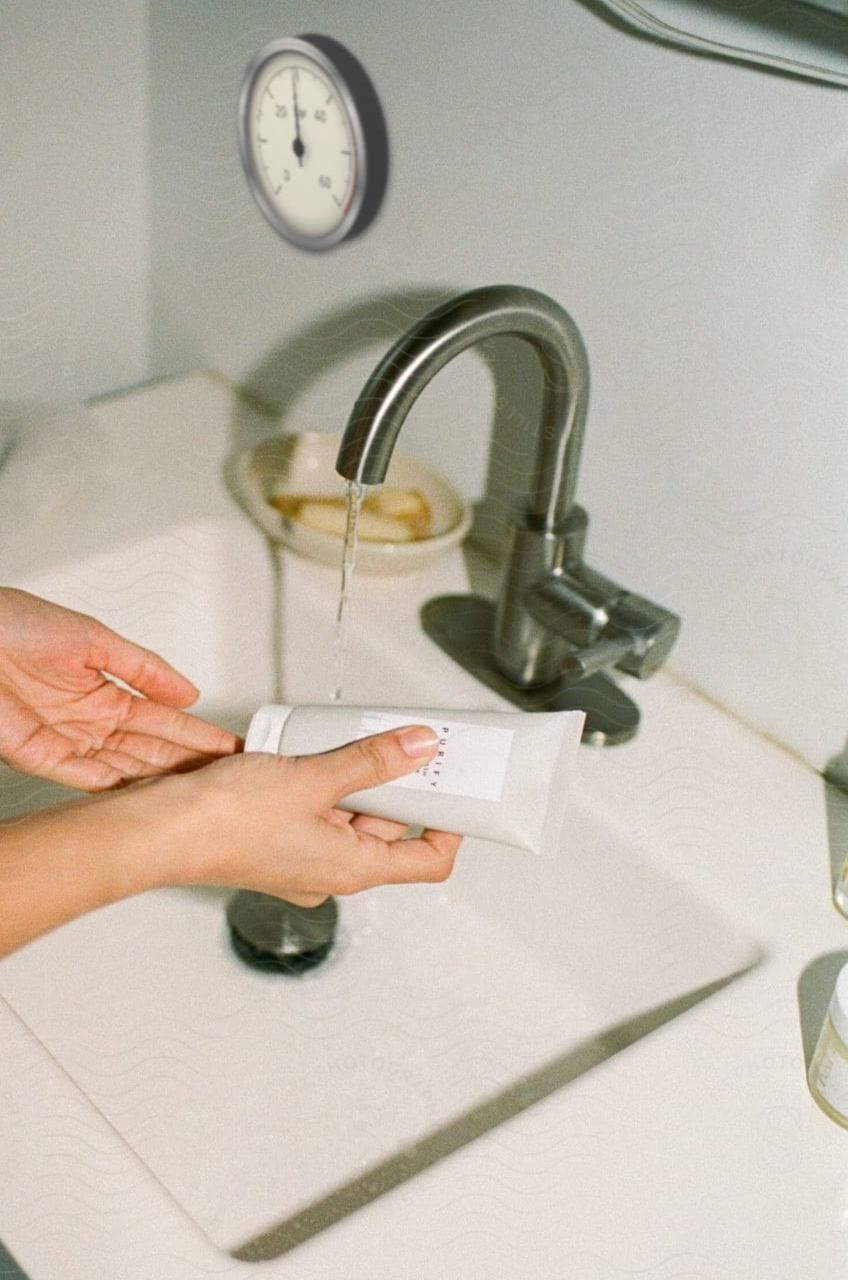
30 bar
